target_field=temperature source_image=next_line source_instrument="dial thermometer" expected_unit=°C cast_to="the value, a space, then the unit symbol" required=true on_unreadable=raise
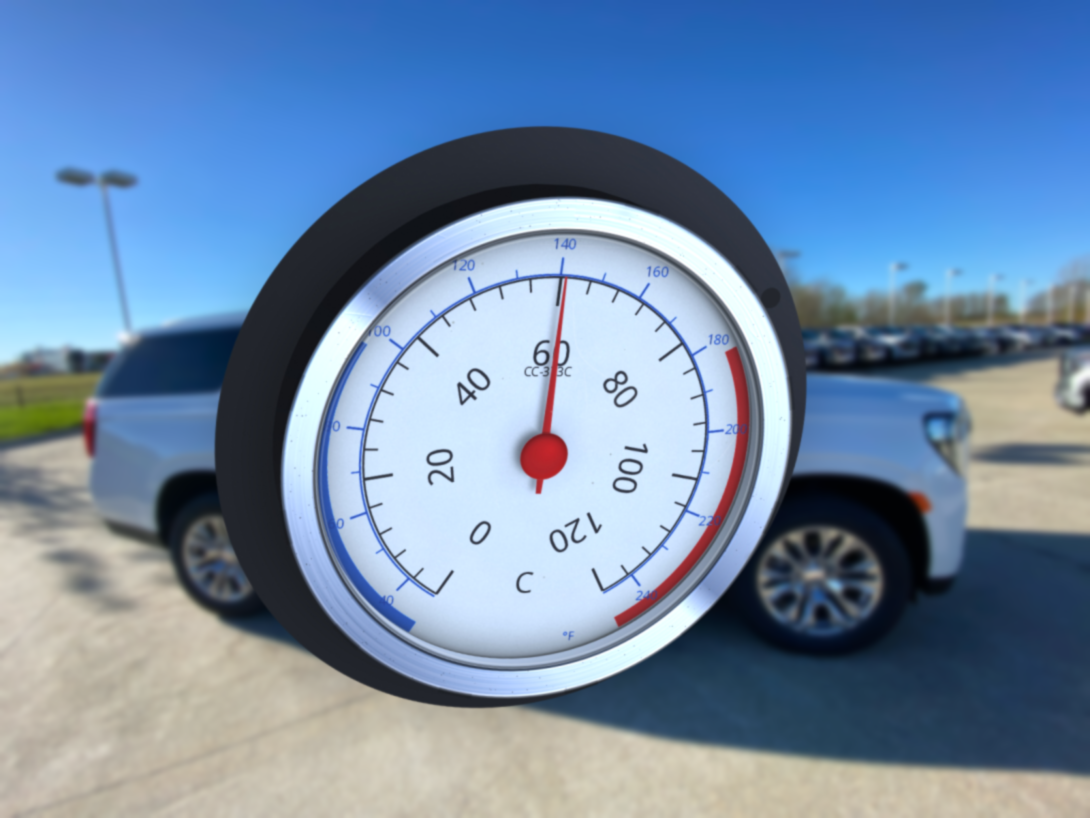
60 °C
